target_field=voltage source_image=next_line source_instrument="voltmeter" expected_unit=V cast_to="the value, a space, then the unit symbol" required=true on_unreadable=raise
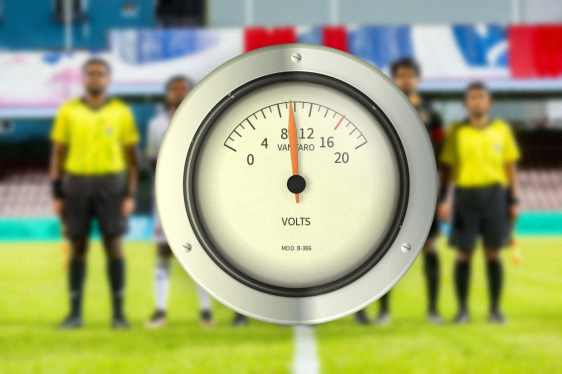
9.5 V
